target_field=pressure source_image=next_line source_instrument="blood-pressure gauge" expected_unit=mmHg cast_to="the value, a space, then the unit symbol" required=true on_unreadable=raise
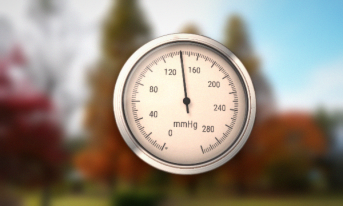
140 mmHg
